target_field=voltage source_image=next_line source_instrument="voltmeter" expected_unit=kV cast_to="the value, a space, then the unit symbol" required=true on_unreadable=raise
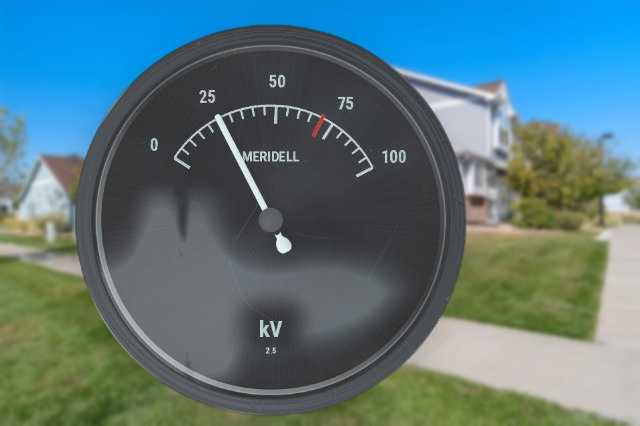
25 kV
